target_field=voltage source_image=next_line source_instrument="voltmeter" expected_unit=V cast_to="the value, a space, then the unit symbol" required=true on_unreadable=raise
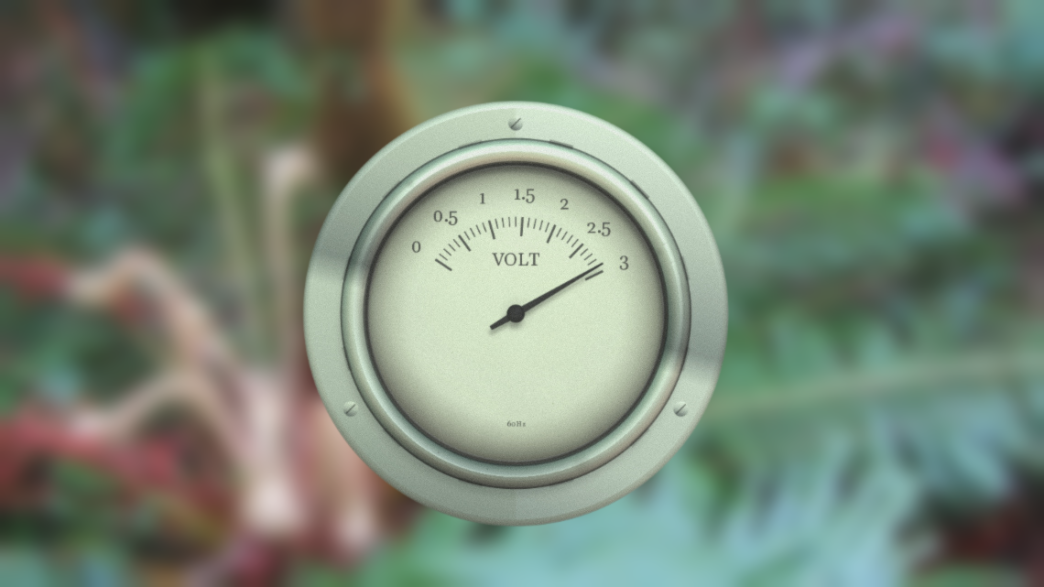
2.9 V
